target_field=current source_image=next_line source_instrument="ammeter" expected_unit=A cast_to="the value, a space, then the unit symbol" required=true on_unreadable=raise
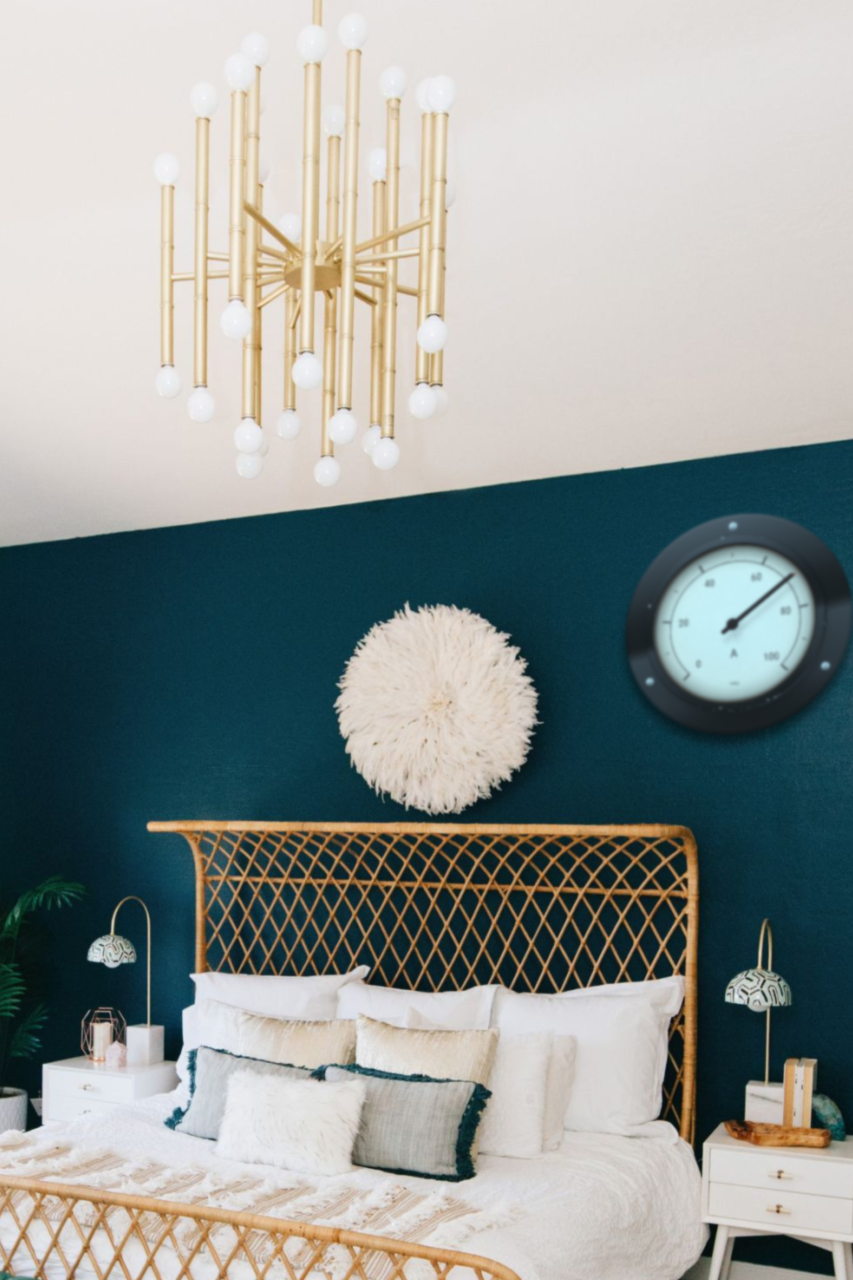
70 A
